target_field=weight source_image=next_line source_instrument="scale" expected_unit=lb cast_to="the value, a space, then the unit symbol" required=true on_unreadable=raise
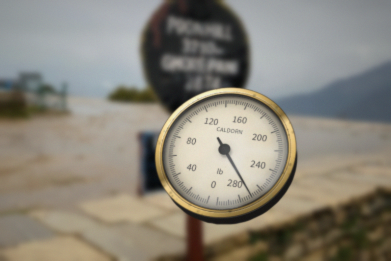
270 lb
